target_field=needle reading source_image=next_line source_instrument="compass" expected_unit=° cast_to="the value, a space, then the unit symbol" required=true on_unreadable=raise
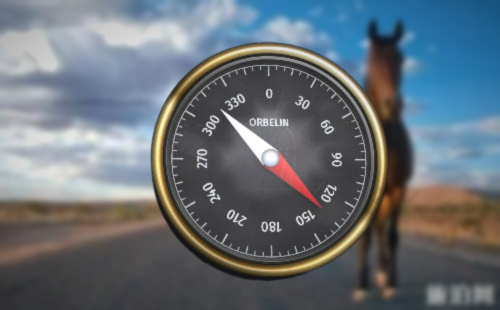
135 °
